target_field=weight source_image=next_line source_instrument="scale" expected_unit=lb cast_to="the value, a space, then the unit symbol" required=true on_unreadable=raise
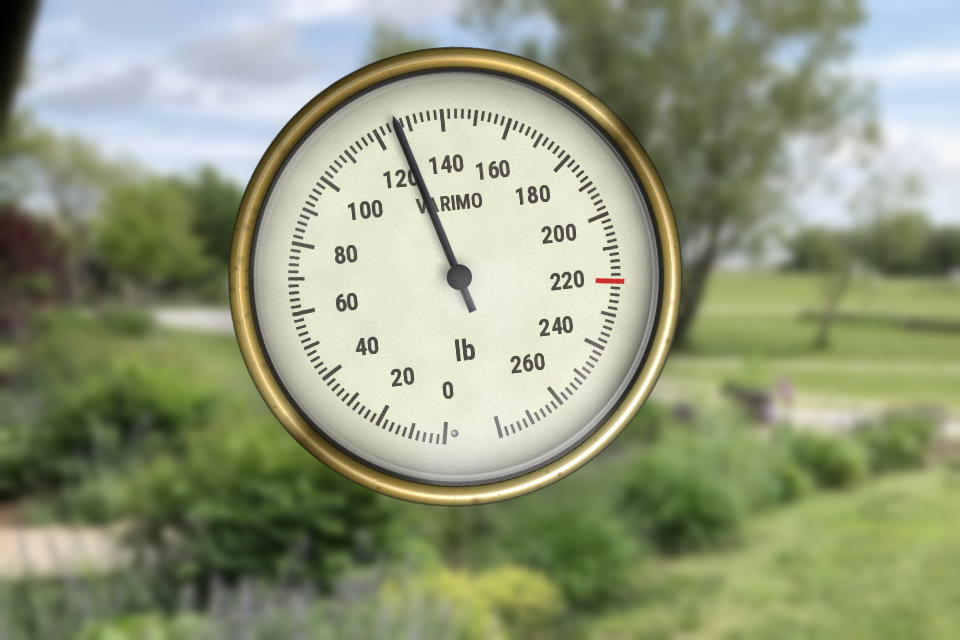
126 lb
